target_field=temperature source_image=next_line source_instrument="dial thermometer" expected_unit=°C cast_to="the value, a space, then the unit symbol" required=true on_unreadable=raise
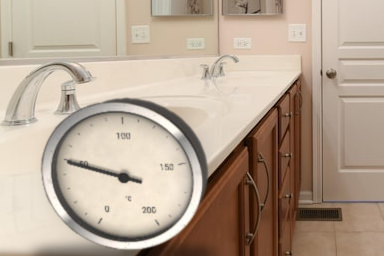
50 °C
